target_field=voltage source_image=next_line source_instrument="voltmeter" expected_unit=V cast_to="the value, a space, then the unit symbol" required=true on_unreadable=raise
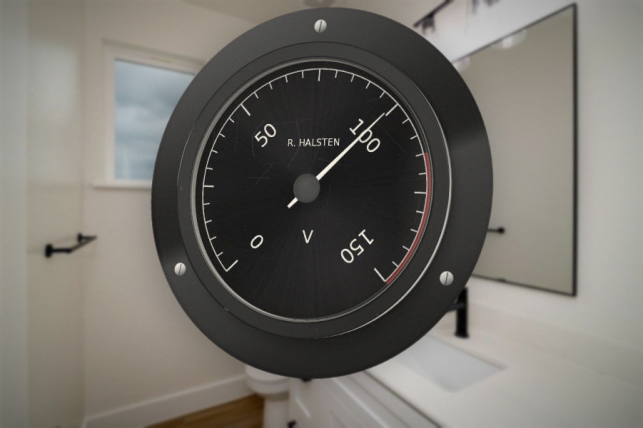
100 V
